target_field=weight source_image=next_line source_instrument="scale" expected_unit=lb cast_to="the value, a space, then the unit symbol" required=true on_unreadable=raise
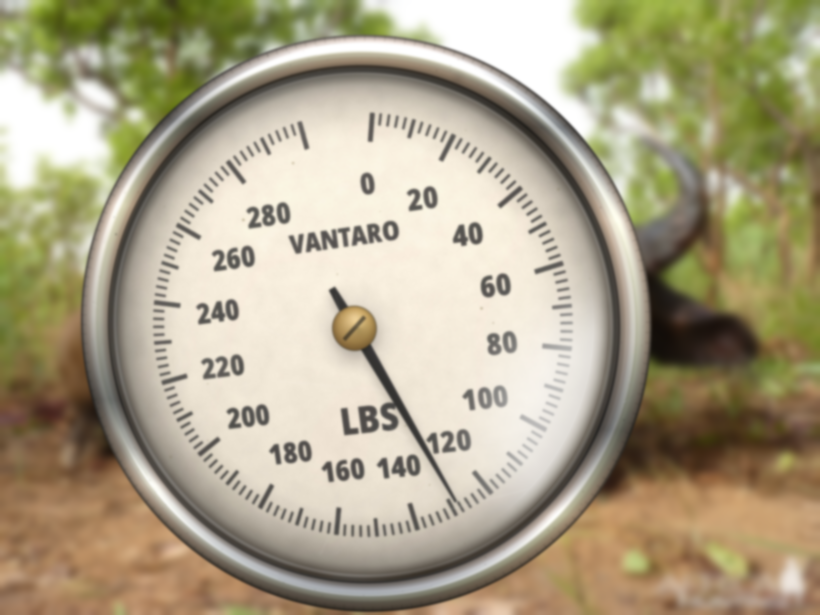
128 lb
